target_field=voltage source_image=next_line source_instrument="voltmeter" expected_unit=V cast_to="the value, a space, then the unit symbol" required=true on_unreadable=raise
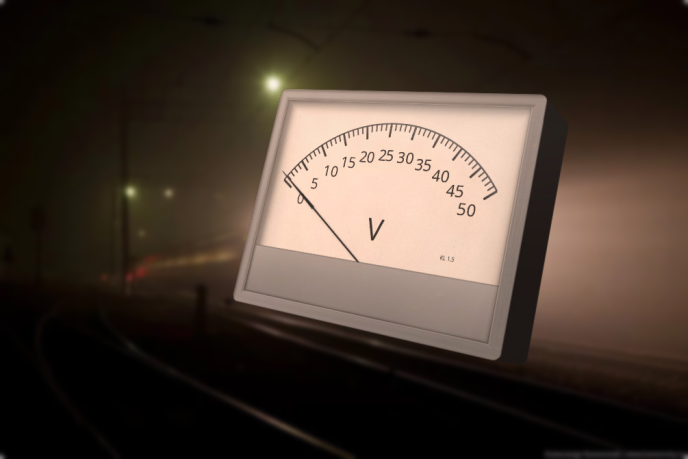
1 V
